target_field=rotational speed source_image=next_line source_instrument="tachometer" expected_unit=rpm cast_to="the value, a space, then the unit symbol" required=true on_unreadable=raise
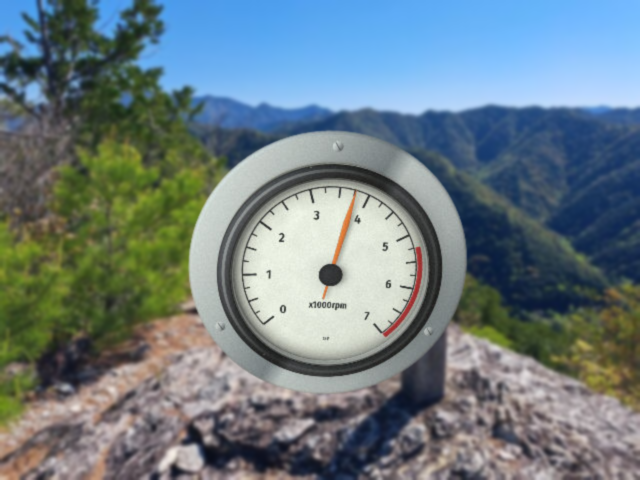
3750 rpm
